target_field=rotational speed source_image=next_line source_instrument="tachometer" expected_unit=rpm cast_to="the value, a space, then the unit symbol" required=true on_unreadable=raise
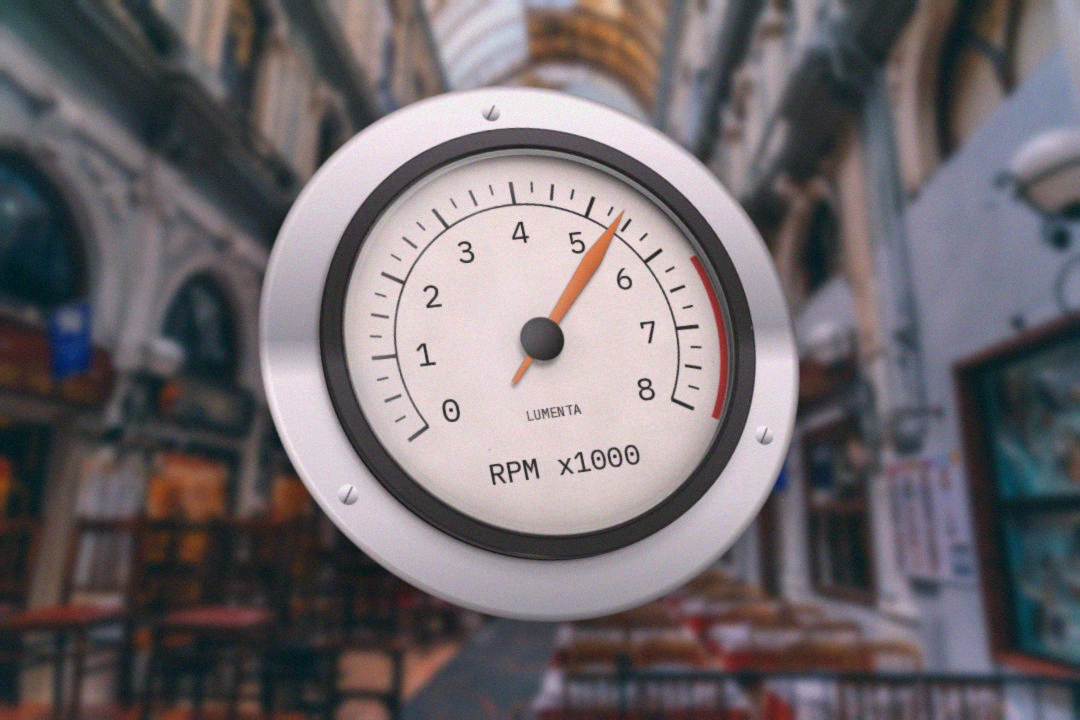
5375 rpm
